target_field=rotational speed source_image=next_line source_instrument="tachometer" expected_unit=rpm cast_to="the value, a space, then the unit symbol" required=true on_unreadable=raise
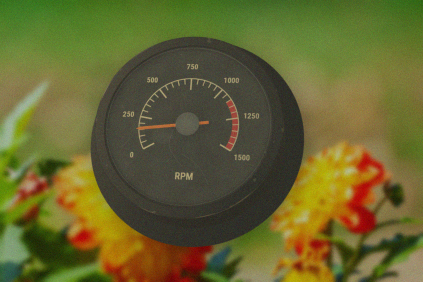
150 rpm
